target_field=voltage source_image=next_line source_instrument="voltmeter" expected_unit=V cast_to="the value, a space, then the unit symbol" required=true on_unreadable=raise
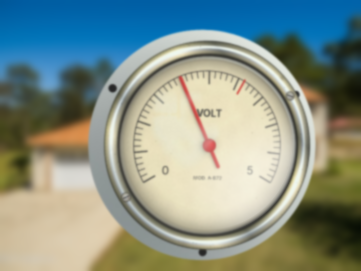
2 V
